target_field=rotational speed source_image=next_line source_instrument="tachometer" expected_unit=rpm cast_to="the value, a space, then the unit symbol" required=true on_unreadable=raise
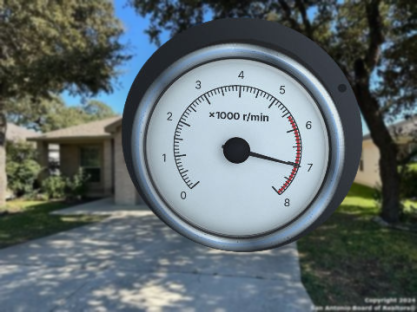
7000 rpm
